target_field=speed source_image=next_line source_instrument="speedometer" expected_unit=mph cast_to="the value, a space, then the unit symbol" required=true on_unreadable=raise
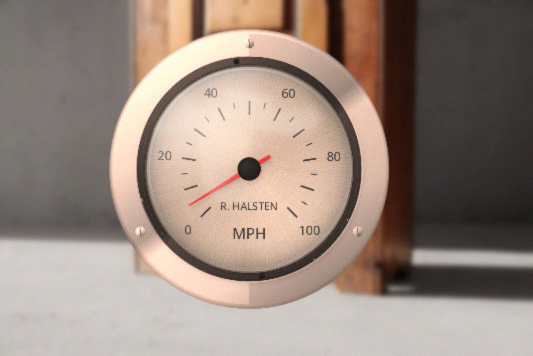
5 mph
